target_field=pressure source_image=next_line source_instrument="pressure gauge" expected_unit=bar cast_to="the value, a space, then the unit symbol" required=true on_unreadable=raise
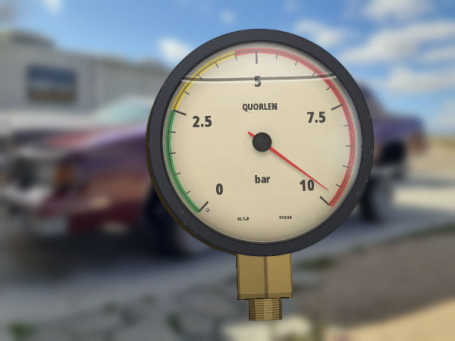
9.75 bar
